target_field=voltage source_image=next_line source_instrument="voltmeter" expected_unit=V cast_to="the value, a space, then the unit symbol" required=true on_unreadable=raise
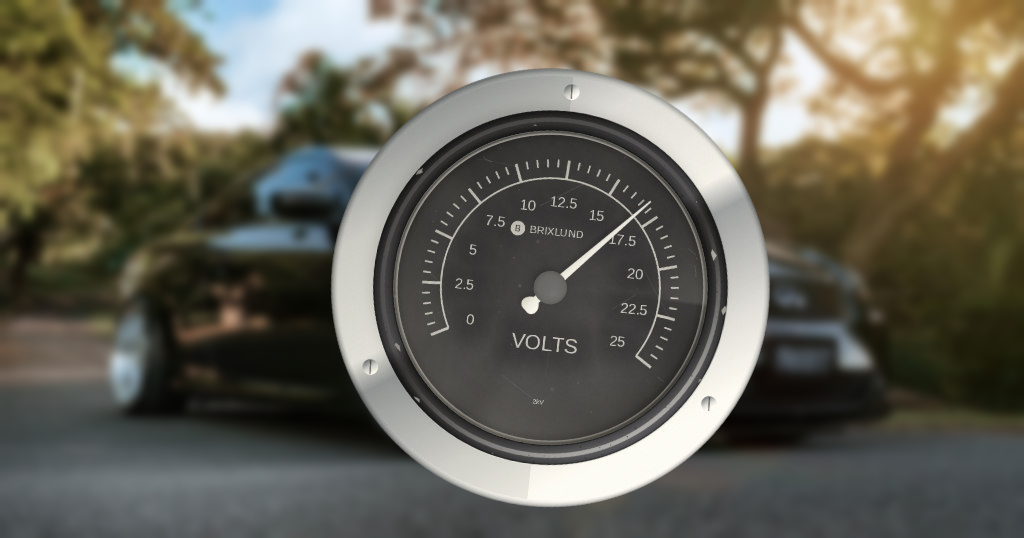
16.75 V
